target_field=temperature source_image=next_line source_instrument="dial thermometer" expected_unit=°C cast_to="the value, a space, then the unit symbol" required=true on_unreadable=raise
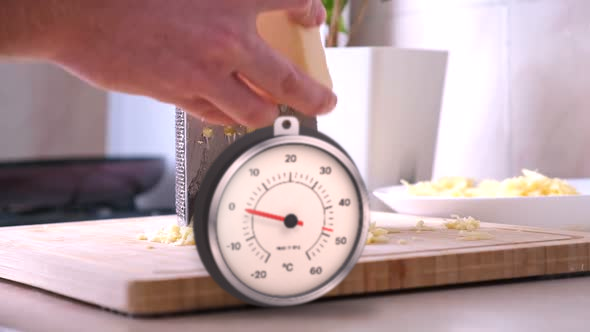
0 °C
